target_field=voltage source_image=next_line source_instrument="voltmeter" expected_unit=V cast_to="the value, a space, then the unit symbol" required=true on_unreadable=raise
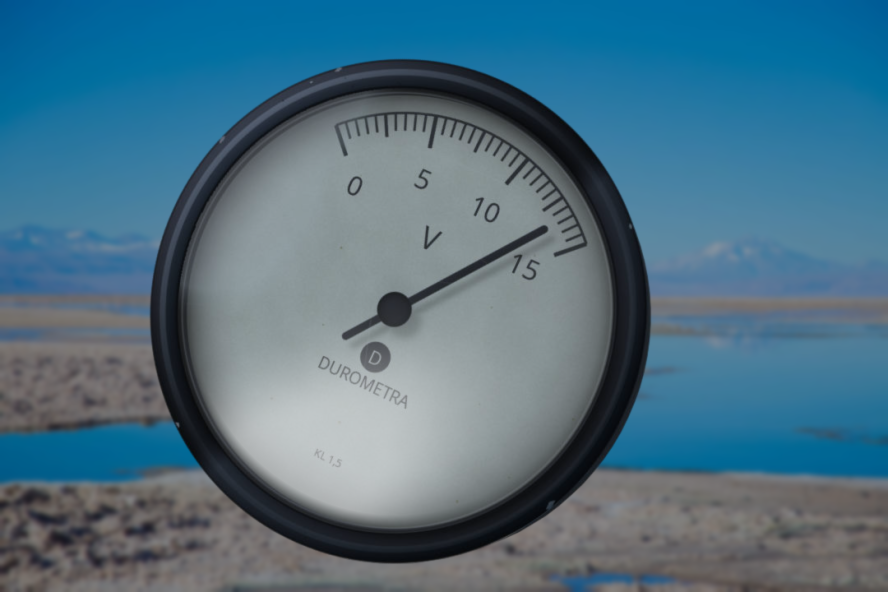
13.5 V
